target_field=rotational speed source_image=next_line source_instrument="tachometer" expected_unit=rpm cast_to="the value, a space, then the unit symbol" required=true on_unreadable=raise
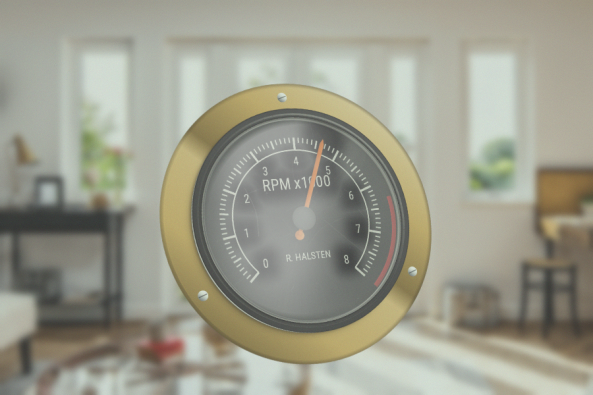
4600 rpm
